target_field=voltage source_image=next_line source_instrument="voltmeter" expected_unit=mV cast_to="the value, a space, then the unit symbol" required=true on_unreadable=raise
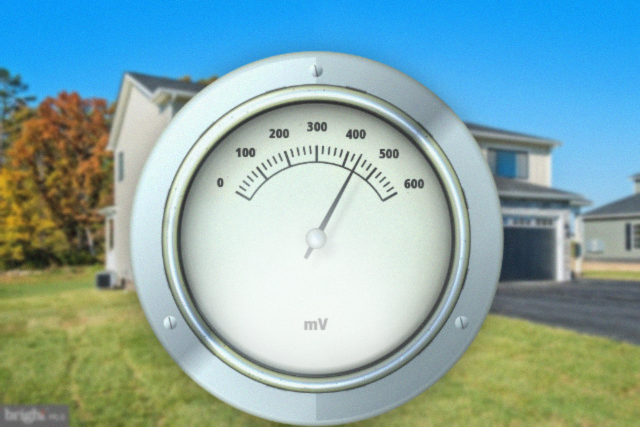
440 mV
